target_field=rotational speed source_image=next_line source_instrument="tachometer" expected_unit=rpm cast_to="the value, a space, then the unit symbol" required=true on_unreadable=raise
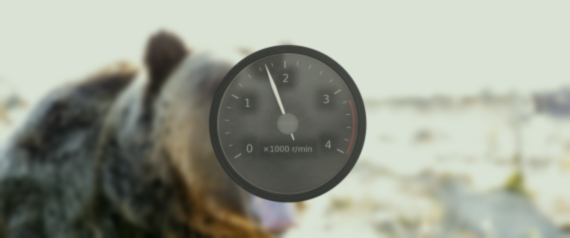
1700 rpm
